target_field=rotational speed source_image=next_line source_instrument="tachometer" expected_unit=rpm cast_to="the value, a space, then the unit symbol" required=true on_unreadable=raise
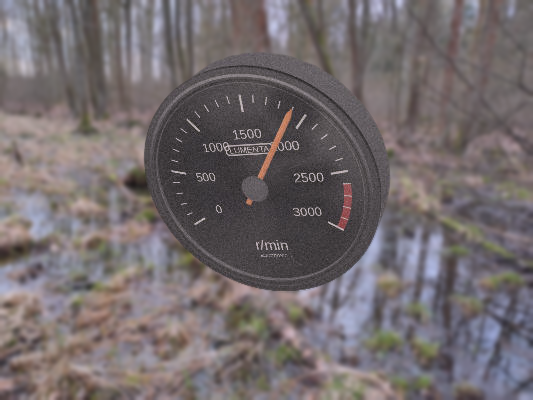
1900 rpm
